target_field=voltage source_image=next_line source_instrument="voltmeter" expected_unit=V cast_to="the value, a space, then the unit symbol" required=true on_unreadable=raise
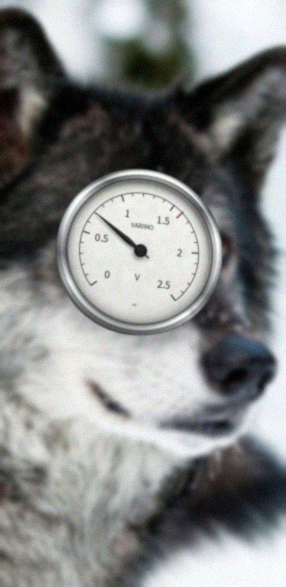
0.7 V
